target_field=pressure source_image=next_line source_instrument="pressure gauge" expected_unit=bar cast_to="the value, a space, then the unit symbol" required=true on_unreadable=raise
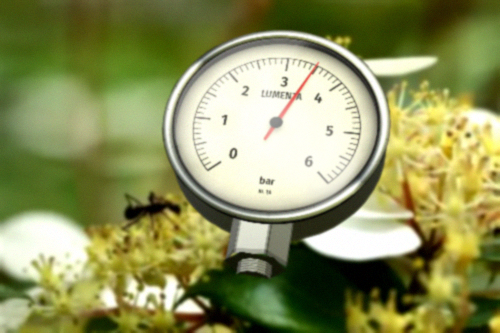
3.5 bar
